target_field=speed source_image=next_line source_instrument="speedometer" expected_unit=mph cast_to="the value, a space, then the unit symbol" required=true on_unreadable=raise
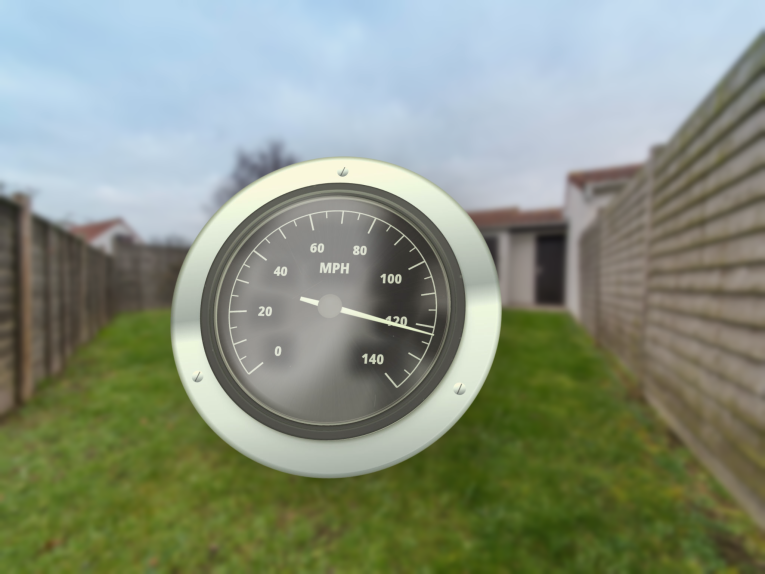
122.5 mph
